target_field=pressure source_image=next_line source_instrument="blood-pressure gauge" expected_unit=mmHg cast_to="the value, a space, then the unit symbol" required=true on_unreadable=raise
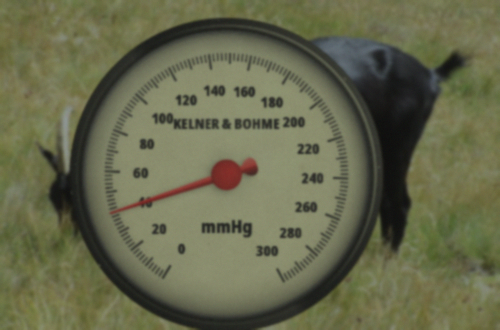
40 mmHg
